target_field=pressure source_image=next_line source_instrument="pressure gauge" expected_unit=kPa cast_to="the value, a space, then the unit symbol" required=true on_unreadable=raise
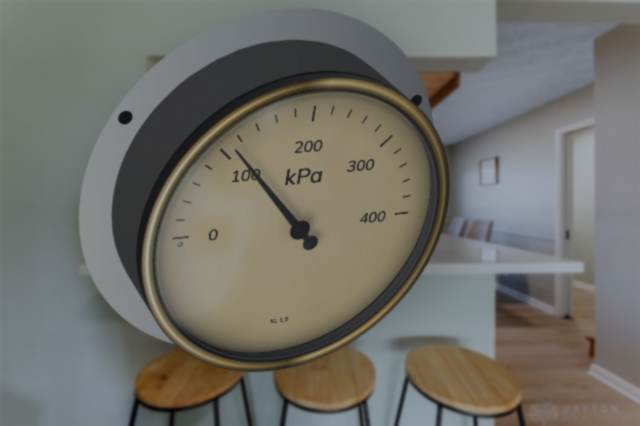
110 kPa
